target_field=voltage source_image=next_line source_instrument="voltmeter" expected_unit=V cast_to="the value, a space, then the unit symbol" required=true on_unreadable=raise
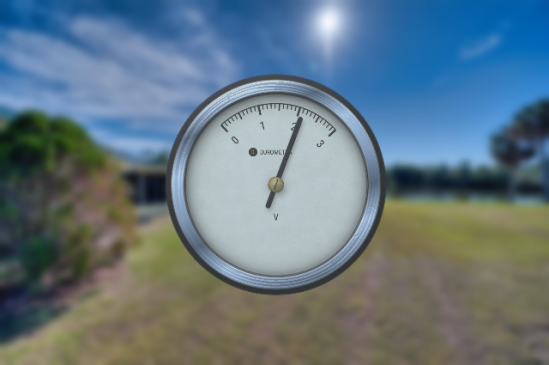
2.1 V
